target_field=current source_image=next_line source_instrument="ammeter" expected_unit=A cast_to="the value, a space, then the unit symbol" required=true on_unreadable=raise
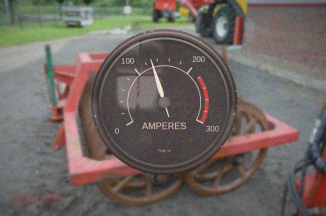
130 A
